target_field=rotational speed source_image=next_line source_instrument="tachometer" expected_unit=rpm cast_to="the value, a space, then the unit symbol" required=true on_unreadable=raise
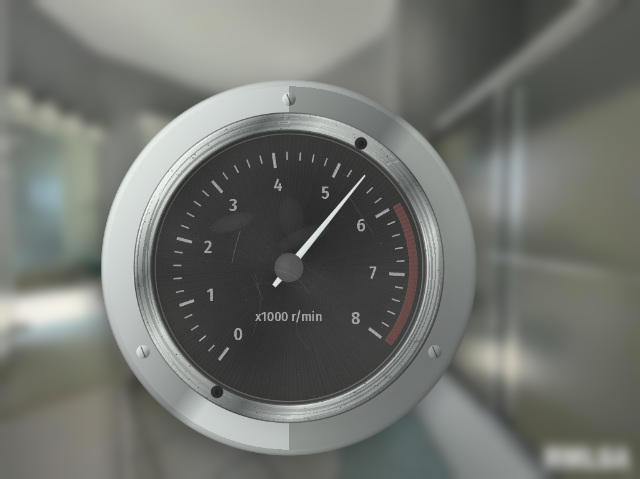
5400 rpm
